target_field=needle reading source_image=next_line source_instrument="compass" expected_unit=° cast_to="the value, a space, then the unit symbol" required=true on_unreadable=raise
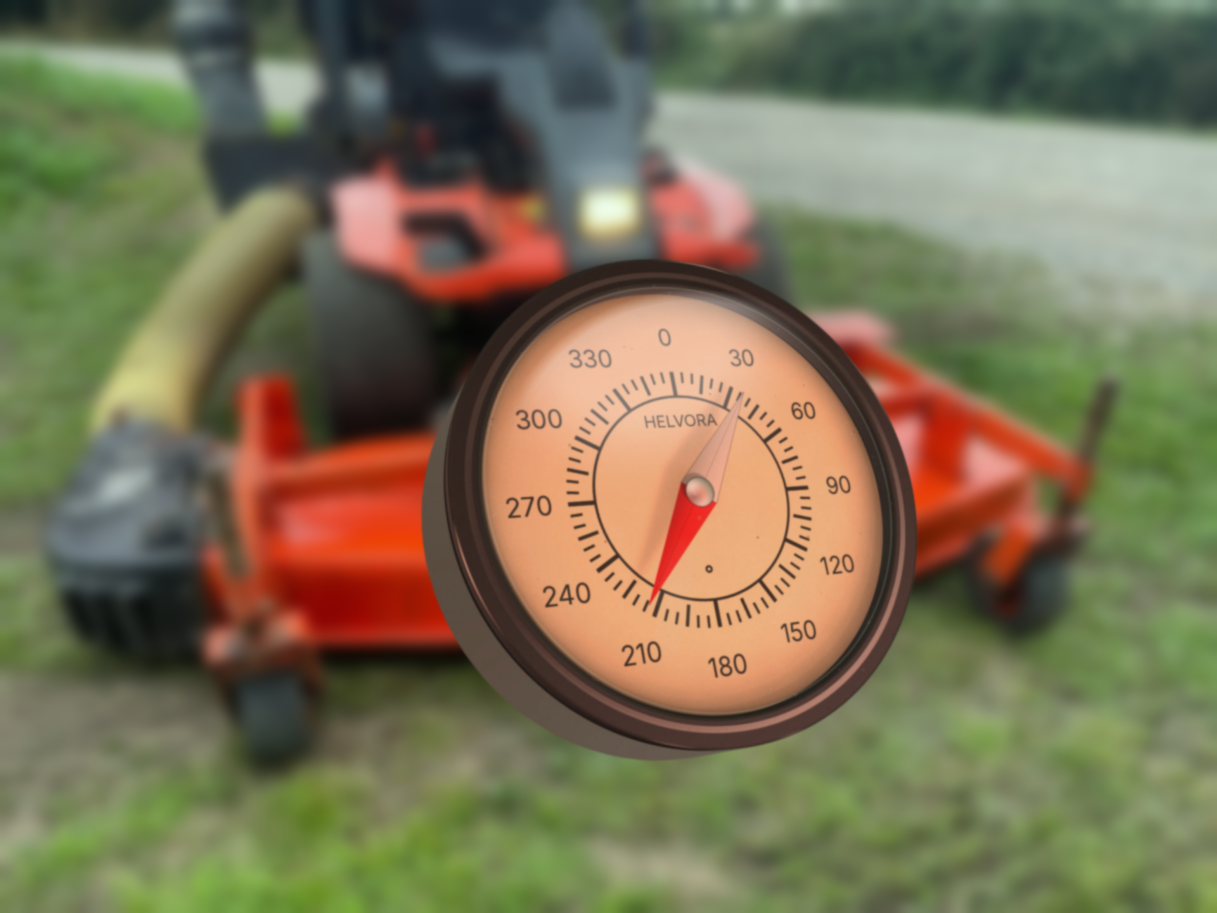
215 °
